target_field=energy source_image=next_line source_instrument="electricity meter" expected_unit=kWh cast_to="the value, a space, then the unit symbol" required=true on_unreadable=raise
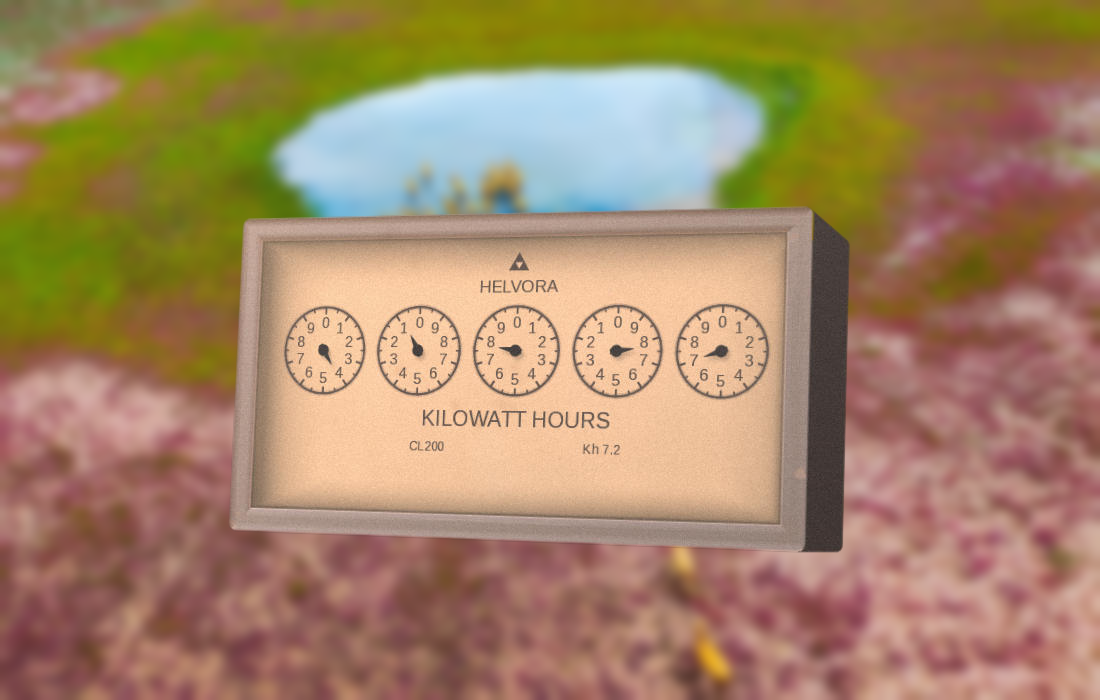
40777 kWh
